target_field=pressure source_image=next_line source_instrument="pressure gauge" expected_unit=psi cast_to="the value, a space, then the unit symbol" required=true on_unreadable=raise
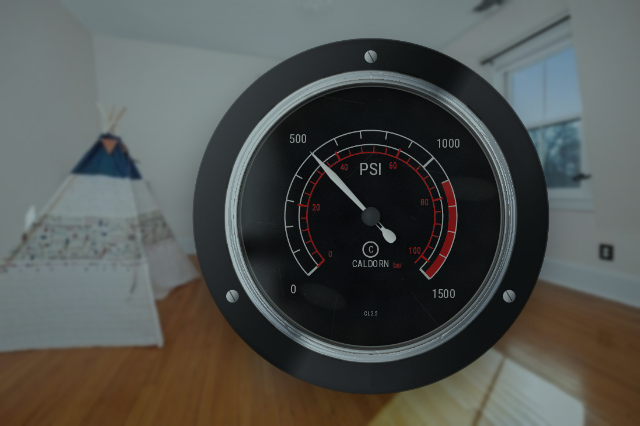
500 psi
